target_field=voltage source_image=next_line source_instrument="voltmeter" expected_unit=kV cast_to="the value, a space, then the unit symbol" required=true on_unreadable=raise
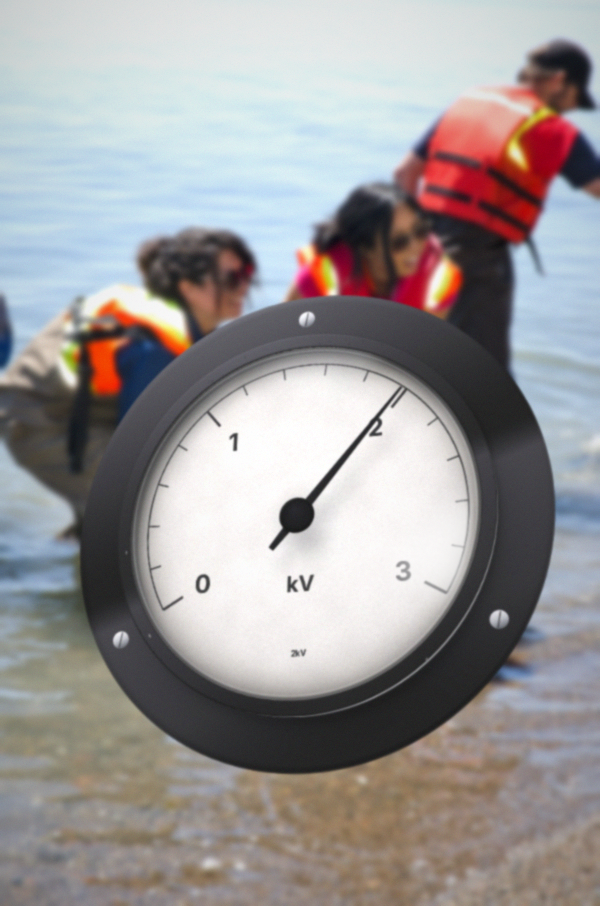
2 kV
